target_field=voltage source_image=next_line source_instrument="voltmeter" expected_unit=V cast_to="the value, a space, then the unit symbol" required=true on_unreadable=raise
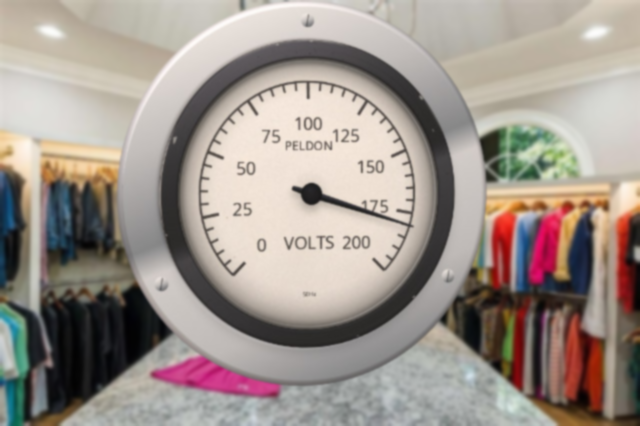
180 V
